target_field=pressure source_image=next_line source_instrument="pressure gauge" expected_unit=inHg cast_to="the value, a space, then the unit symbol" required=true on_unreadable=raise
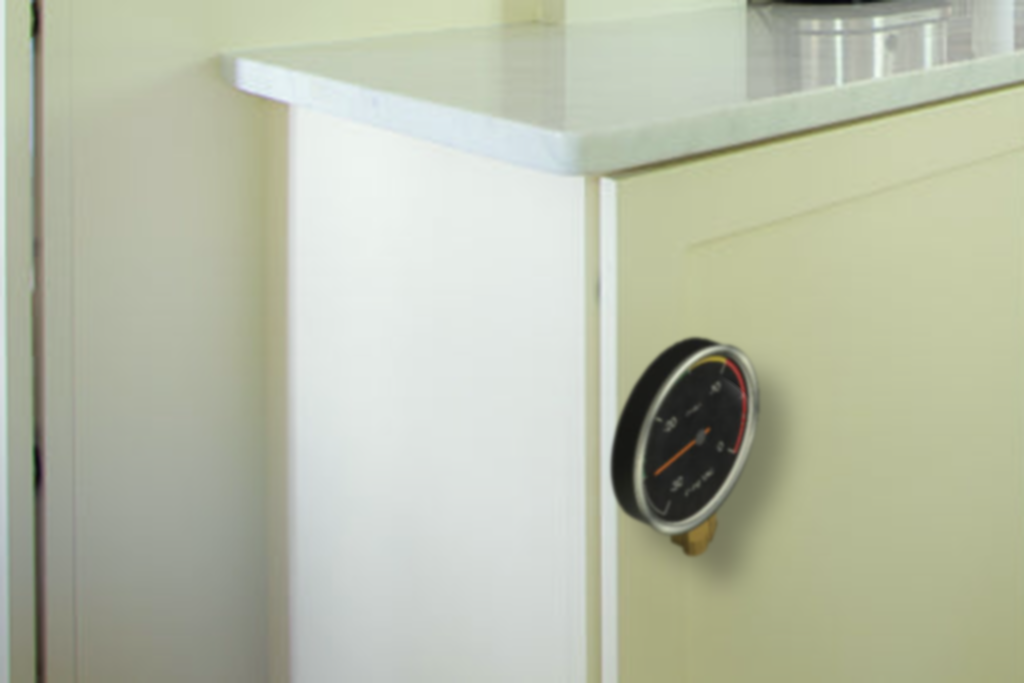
-25 inHg
